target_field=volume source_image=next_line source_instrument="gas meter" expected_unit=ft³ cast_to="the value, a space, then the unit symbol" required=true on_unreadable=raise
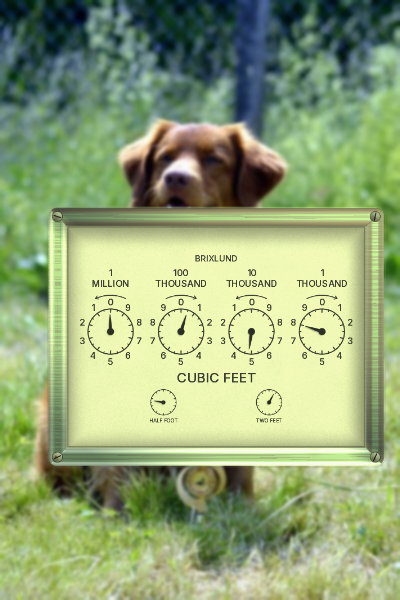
4800 ft³
